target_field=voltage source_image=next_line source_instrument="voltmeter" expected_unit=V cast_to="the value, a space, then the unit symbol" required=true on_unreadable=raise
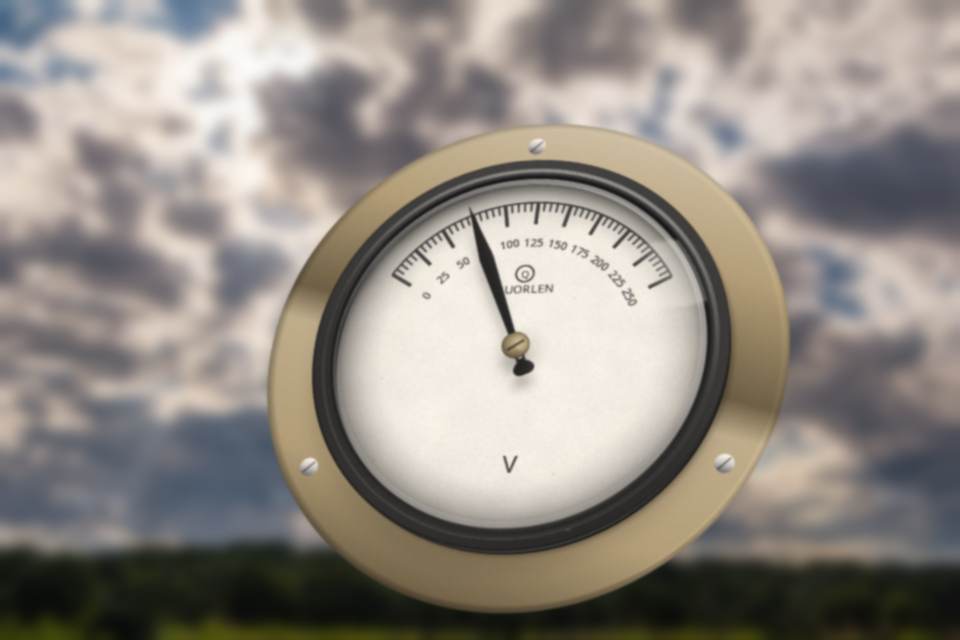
75 V
